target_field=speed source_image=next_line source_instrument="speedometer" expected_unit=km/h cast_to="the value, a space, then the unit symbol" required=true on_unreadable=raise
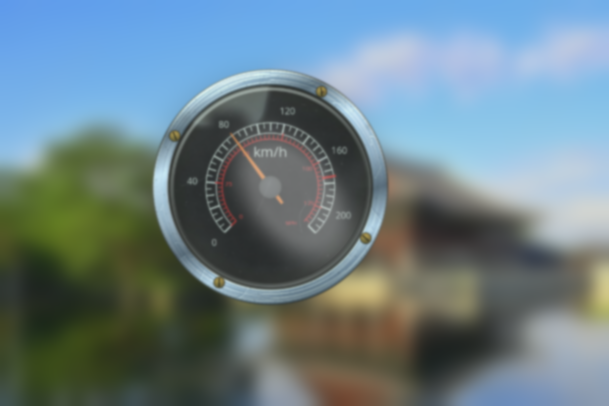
80 km/h
